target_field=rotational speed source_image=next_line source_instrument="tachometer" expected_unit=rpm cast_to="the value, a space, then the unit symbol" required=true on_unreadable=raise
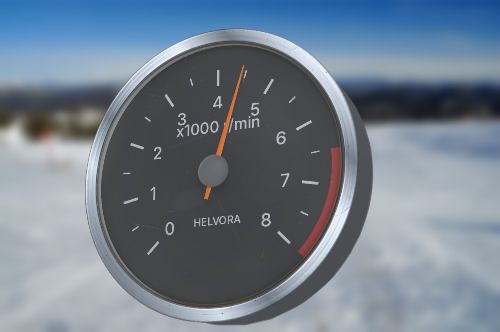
4500 rpm
